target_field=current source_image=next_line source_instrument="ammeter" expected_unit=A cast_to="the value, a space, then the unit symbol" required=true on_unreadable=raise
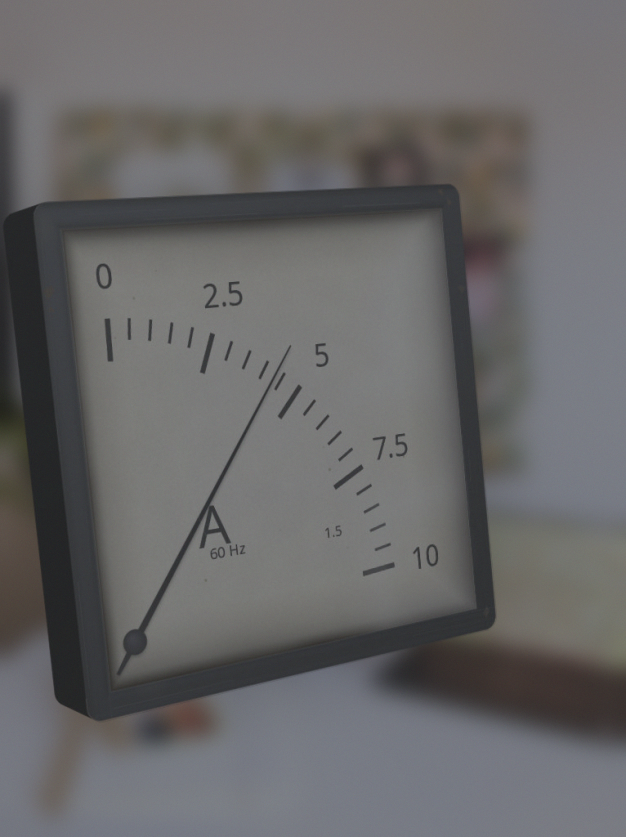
4.25 A
